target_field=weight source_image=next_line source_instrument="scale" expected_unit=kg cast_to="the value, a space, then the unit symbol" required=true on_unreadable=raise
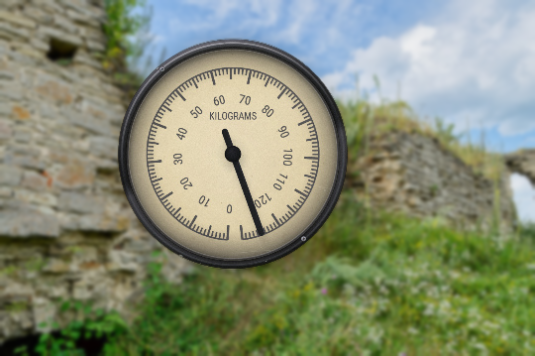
125 kg
